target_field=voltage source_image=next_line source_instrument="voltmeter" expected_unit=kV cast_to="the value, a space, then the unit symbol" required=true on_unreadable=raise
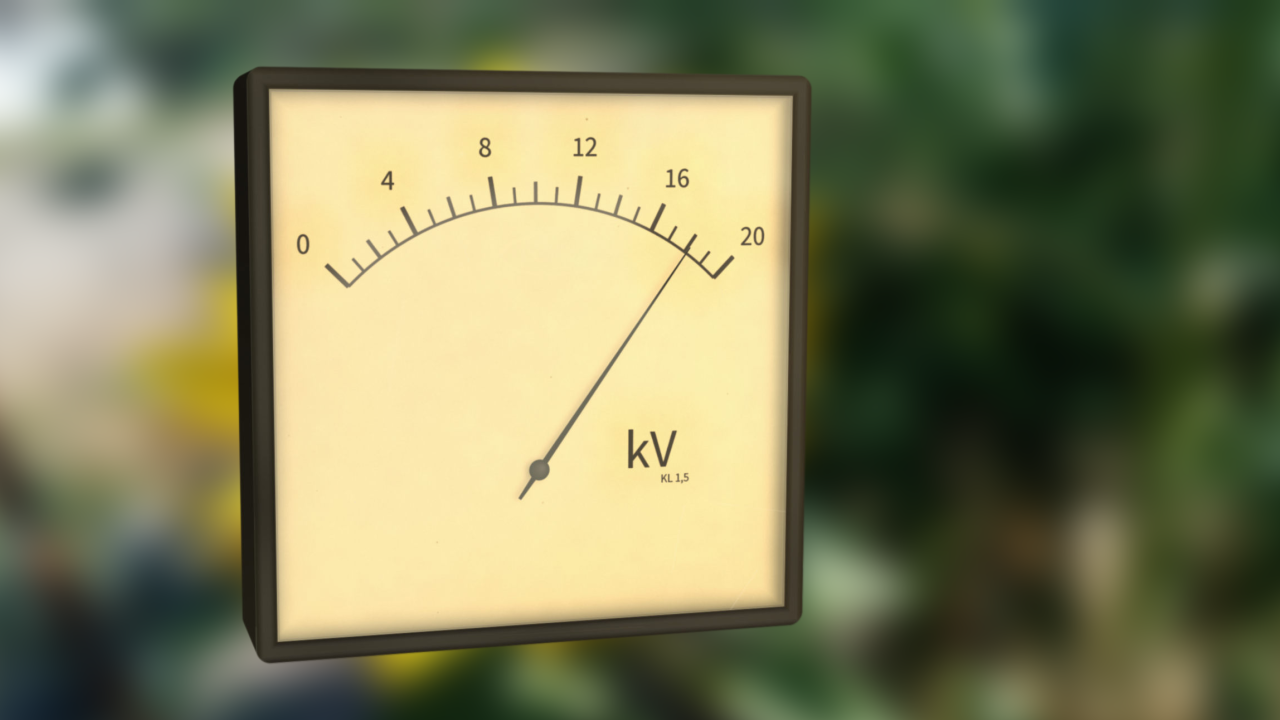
18 kV
